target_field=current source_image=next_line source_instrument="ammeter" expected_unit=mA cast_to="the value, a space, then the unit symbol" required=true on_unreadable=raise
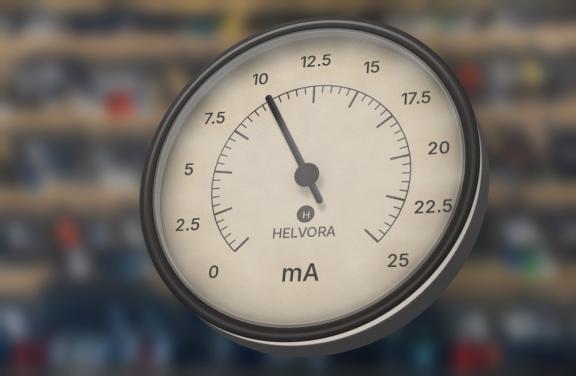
10 mA
